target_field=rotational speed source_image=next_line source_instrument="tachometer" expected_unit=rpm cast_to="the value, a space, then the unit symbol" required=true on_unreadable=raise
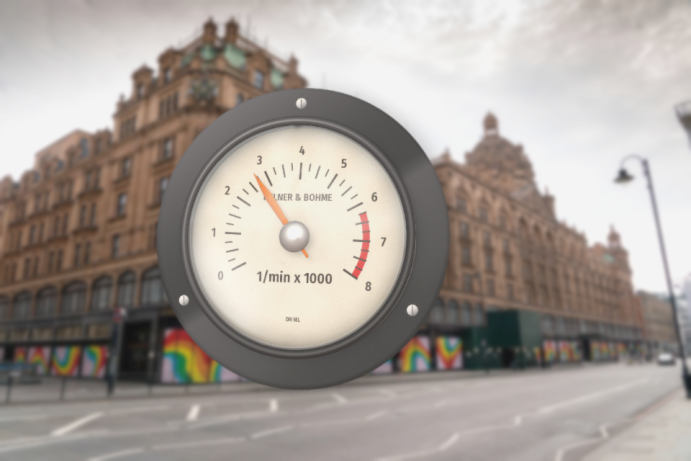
2750 rpm
